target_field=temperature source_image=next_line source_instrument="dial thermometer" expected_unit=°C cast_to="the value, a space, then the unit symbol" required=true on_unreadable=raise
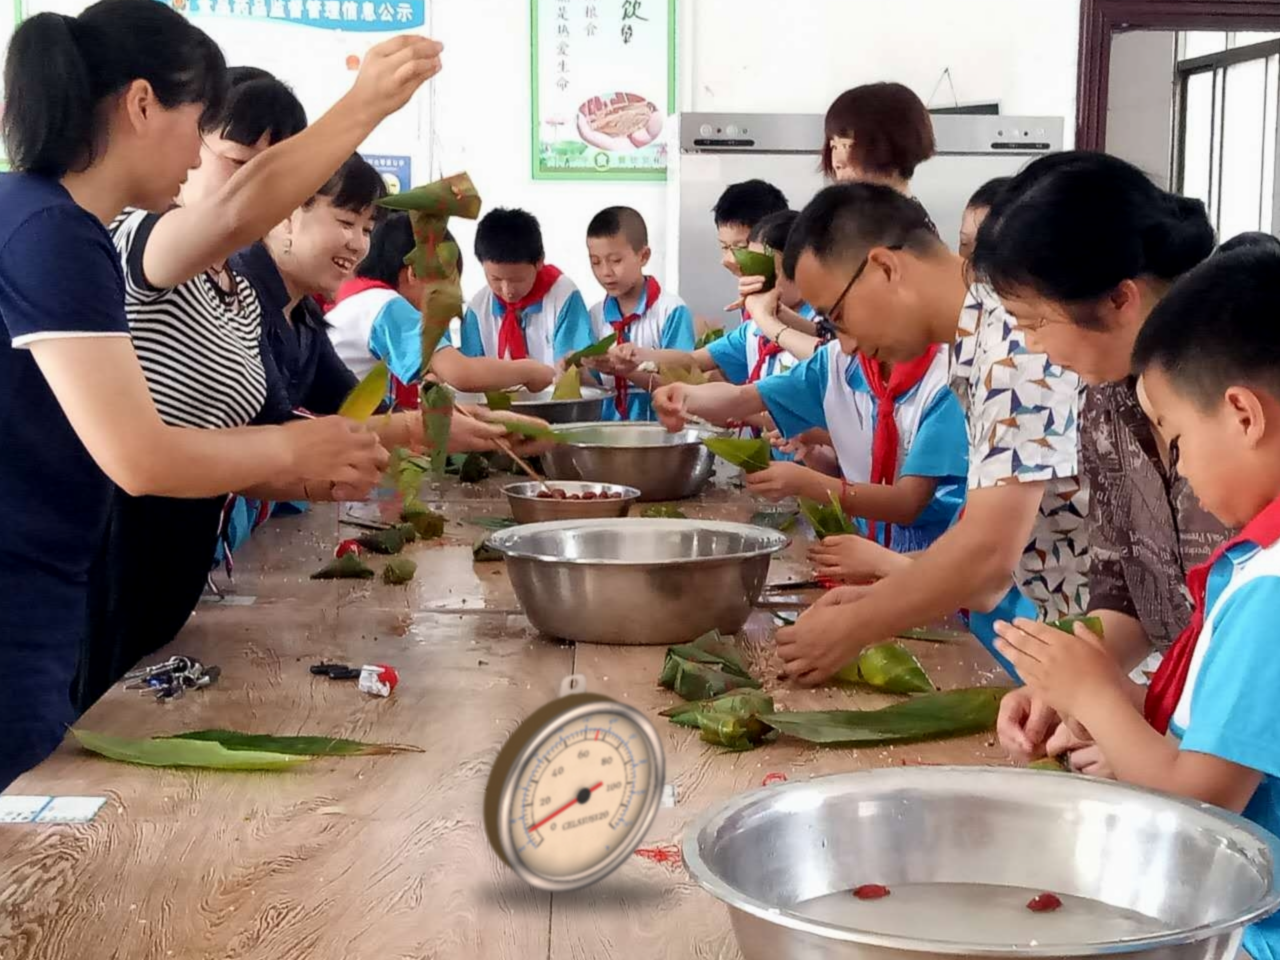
10 °C
